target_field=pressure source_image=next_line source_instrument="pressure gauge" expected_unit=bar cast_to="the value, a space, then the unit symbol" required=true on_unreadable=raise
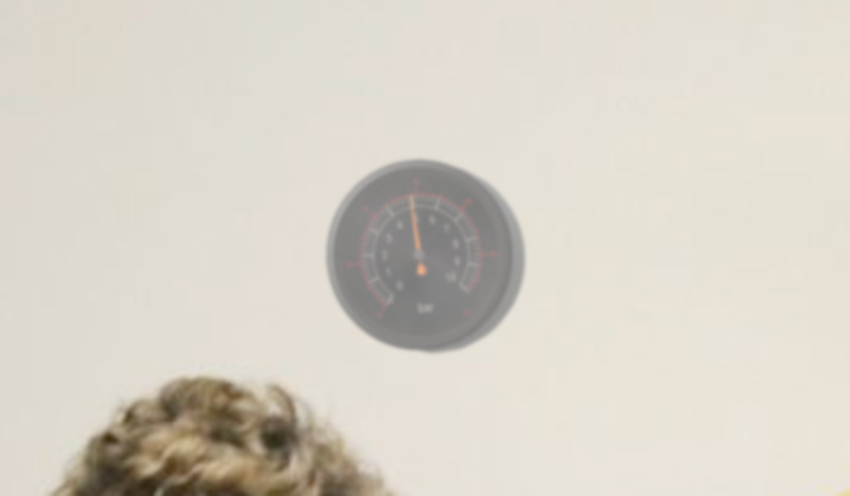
5 bar
